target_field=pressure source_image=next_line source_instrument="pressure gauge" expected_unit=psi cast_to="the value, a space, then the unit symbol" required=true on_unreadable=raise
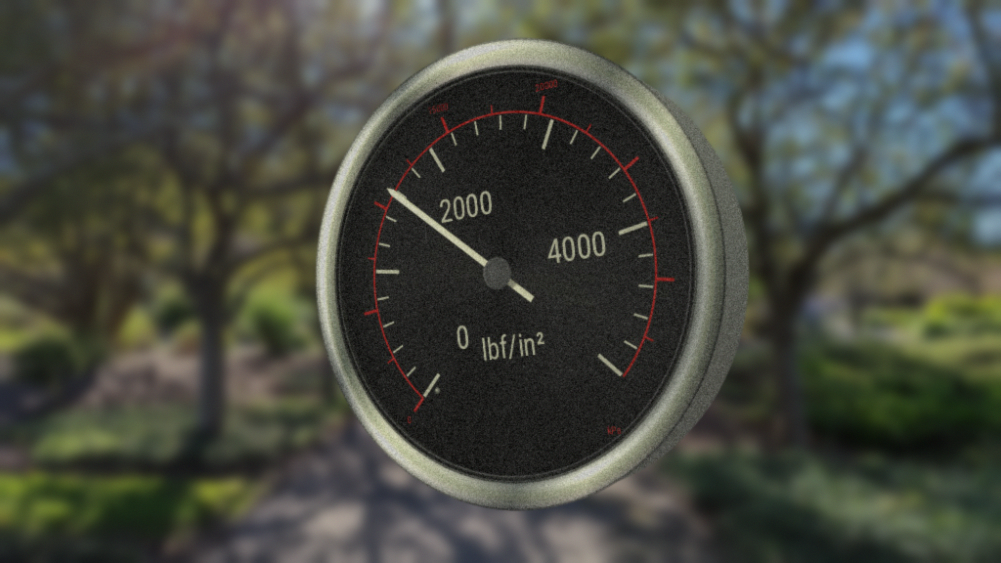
1600 psi
